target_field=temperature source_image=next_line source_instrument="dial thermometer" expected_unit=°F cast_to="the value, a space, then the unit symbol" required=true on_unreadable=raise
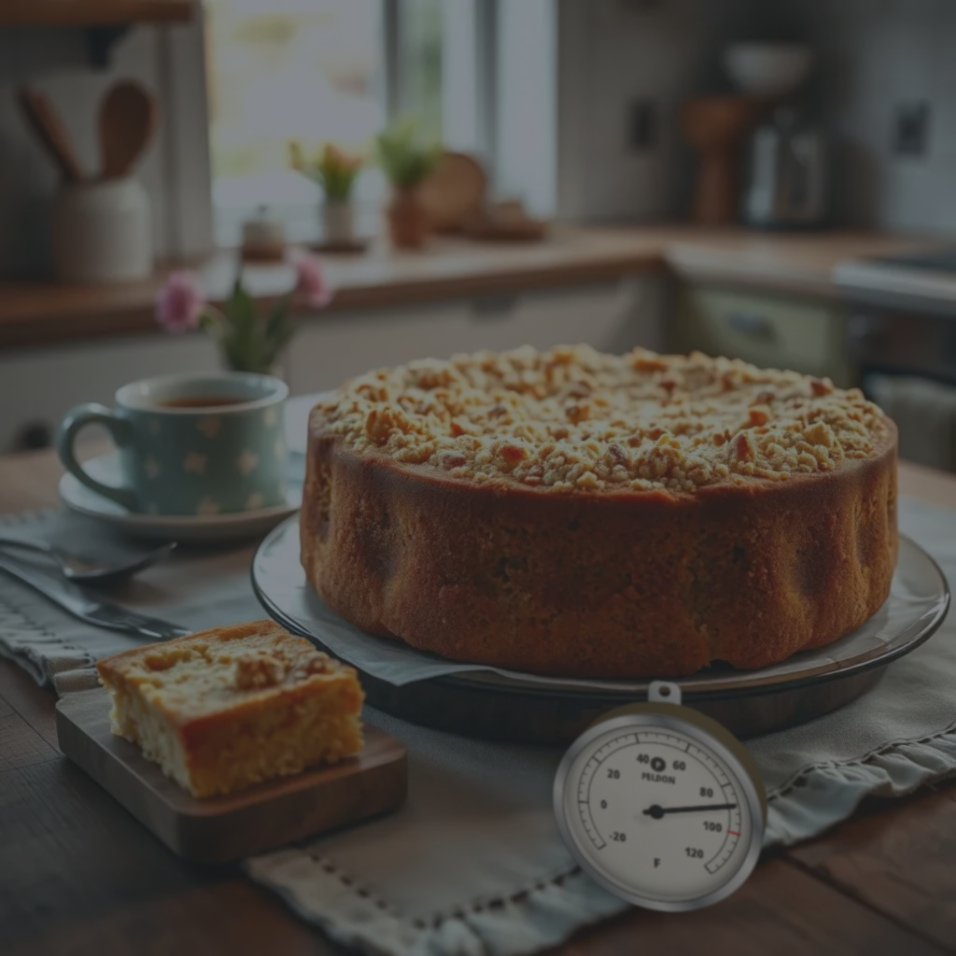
88 °F
